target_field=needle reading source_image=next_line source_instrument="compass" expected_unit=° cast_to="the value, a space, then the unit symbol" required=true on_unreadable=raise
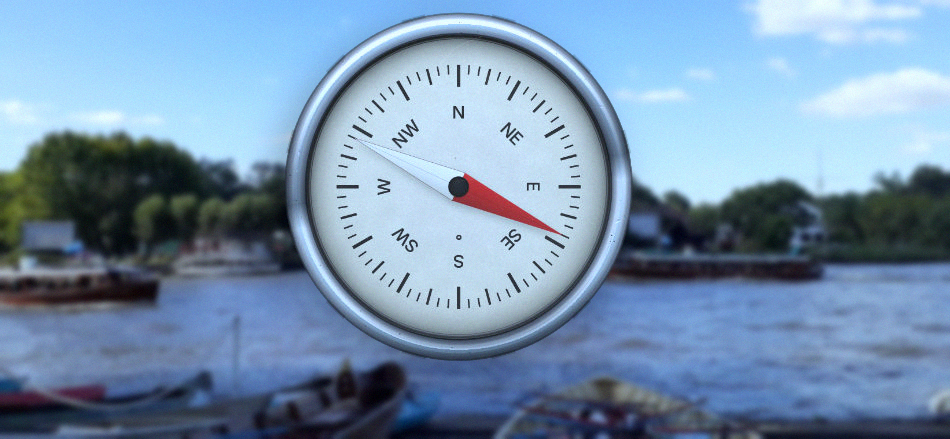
115 °
